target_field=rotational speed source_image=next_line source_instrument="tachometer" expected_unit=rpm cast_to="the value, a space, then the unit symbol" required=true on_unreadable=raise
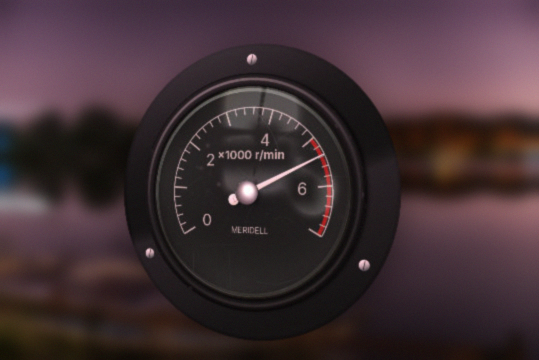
5400 rpm
